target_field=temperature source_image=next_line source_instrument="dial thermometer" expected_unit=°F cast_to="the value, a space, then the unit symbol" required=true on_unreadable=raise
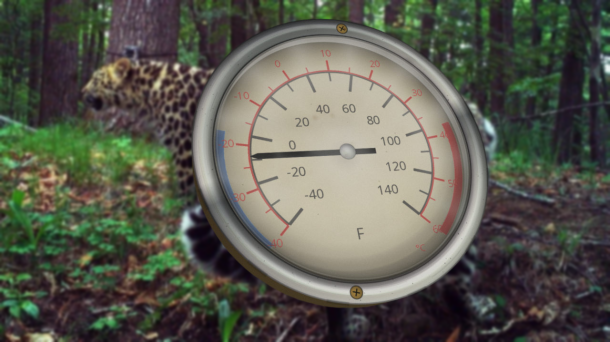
-10 °F
